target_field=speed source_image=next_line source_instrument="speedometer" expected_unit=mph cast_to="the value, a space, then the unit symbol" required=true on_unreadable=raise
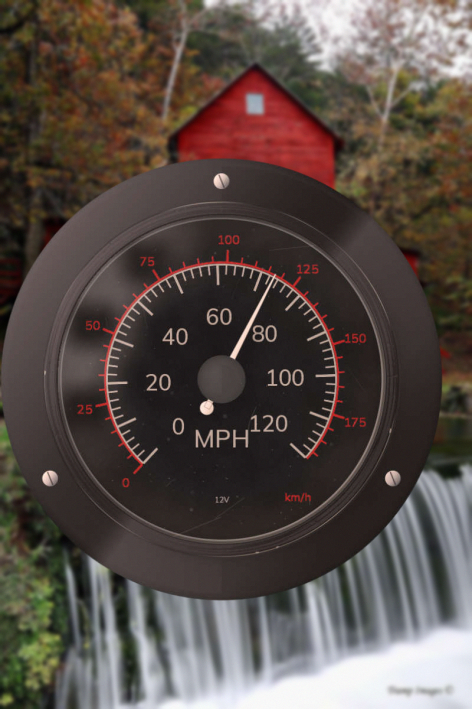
73 mph
